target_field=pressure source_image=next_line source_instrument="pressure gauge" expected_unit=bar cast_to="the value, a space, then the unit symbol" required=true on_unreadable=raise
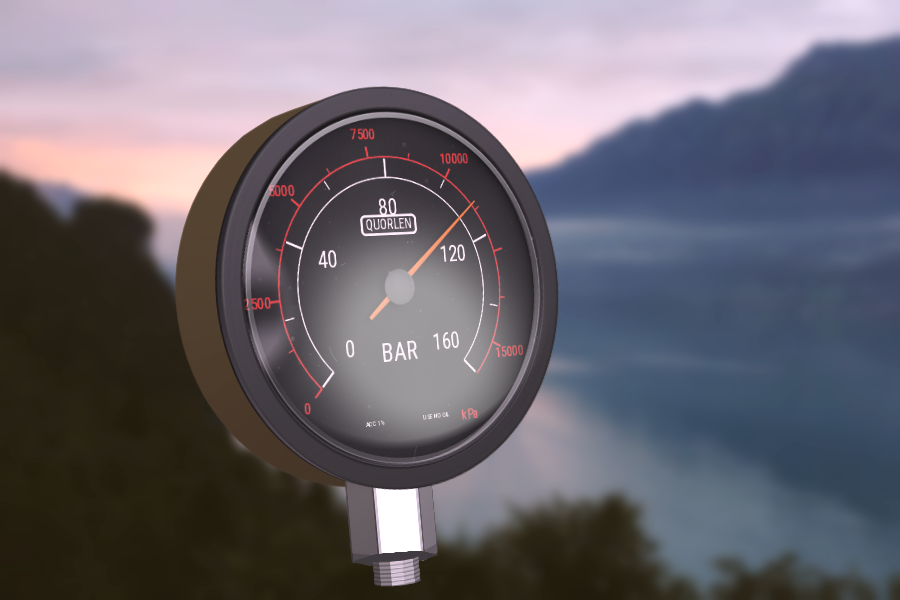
110 bar
